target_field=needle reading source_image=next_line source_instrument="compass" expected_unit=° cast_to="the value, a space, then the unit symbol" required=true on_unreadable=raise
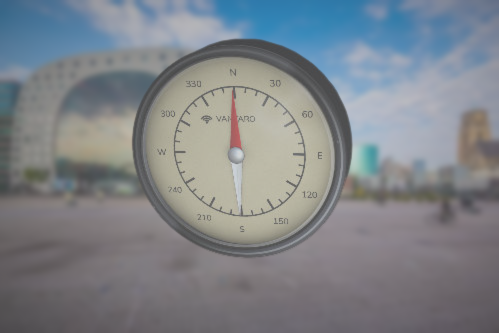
0 °
